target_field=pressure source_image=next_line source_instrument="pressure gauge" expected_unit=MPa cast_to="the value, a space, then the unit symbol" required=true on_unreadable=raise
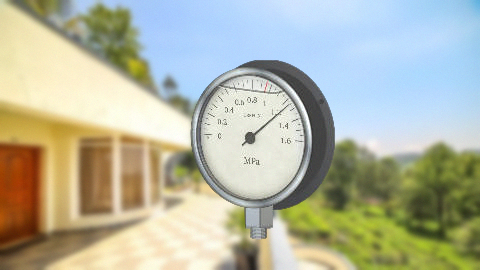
1.25 MPa
